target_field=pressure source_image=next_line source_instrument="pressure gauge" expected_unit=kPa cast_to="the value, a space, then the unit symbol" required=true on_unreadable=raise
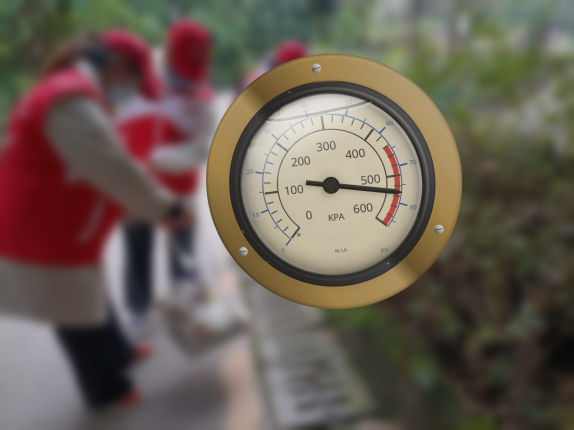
530 kPa
